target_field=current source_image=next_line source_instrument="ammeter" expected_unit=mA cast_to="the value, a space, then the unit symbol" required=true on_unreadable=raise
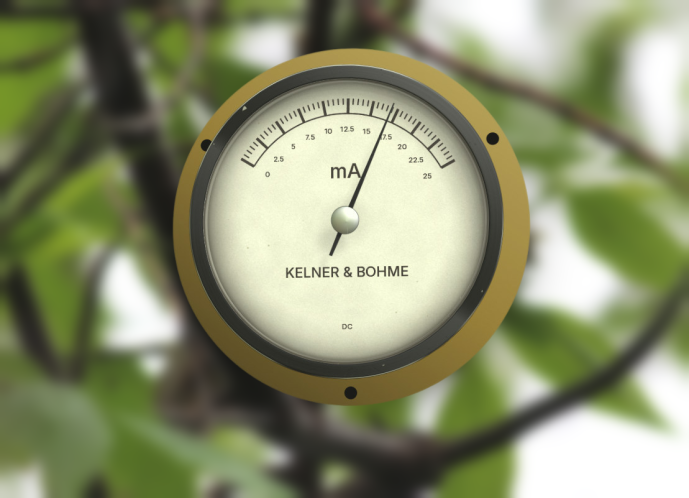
17 mA
